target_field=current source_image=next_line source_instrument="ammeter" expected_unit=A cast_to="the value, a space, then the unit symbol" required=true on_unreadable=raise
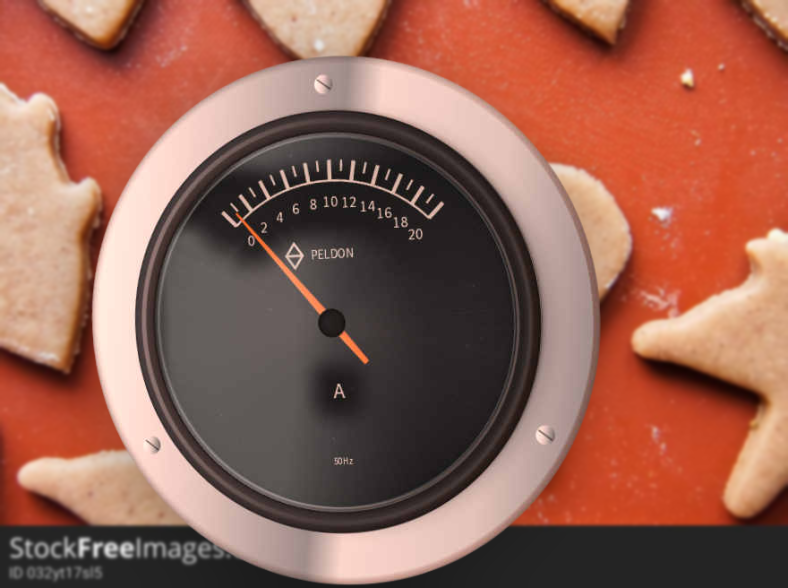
1 A
